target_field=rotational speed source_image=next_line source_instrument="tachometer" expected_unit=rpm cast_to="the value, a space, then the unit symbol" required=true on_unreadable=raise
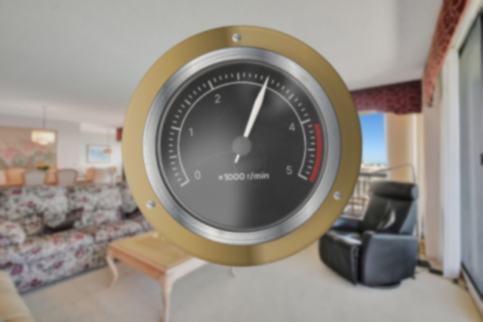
3000 rpm
